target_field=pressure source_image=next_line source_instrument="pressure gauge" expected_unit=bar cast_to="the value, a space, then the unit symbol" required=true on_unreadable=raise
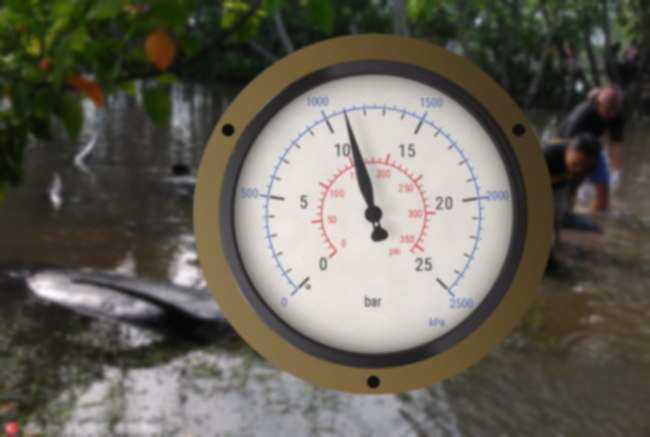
11 bar
